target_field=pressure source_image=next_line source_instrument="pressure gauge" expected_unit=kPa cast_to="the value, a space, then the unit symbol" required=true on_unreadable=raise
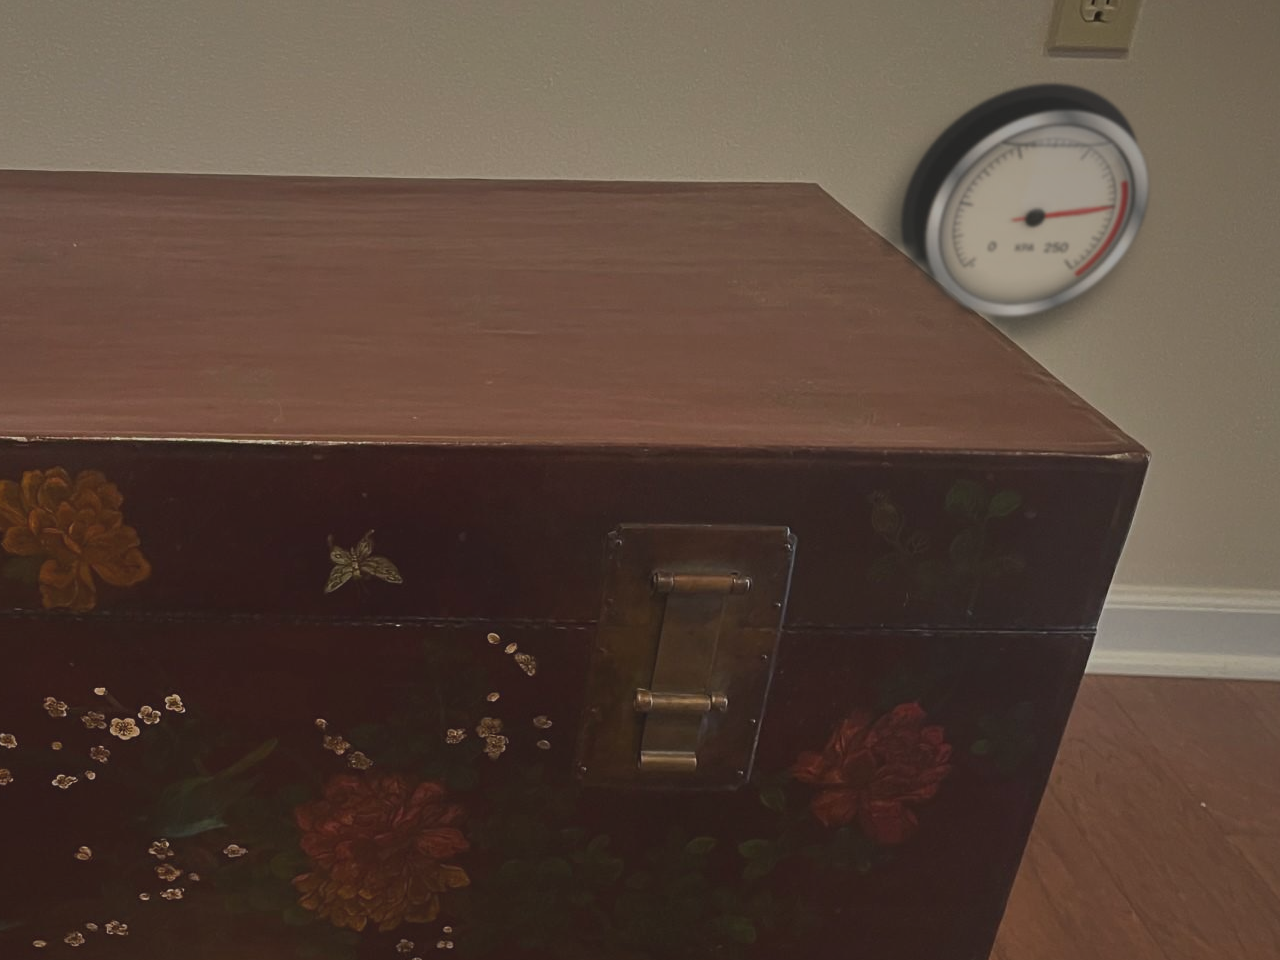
200 kPa
